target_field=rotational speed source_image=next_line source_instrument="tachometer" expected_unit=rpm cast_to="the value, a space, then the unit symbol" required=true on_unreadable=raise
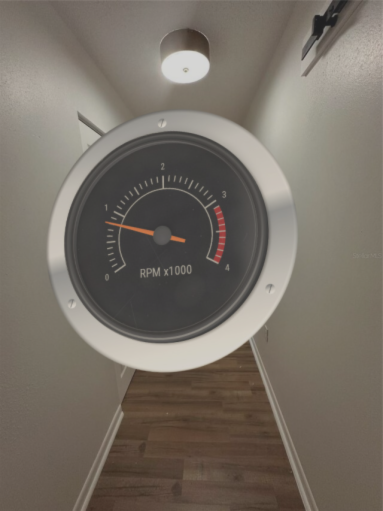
800 rpm
